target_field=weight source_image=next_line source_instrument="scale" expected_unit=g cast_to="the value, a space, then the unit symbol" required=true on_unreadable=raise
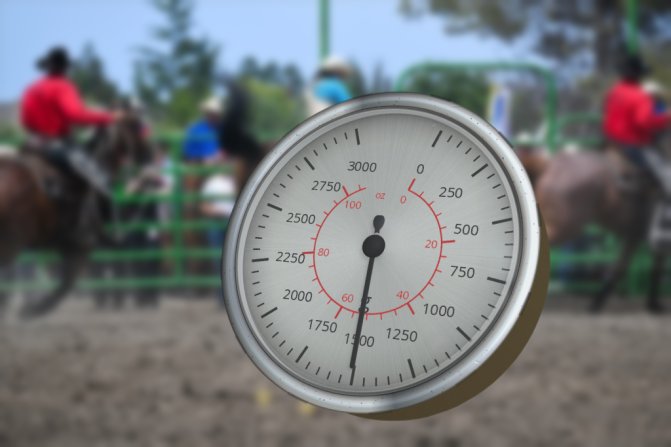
1500 g
